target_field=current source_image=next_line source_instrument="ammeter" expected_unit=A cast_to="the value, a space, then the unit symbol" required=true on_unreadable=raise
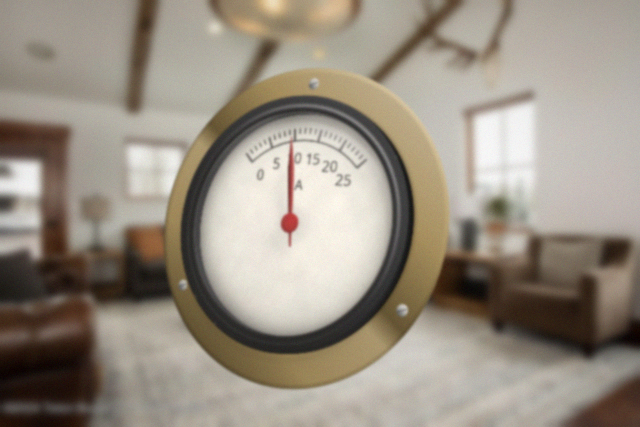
10 A
